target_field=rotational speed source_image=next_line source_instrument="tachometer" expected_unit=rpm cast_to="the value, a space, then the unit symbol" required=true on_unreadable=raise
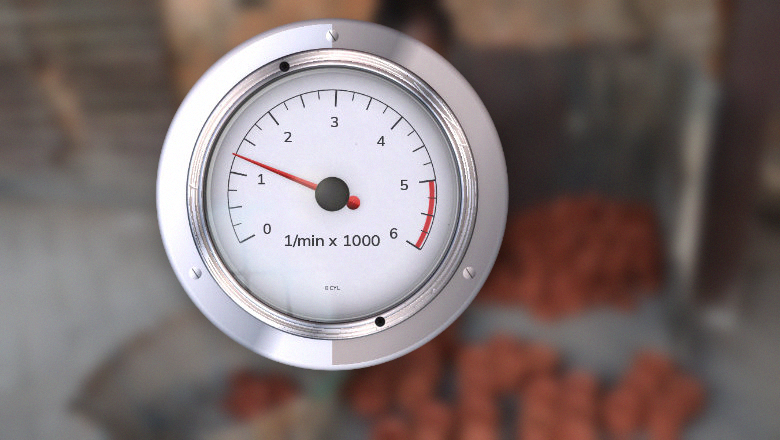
1250 rpm
